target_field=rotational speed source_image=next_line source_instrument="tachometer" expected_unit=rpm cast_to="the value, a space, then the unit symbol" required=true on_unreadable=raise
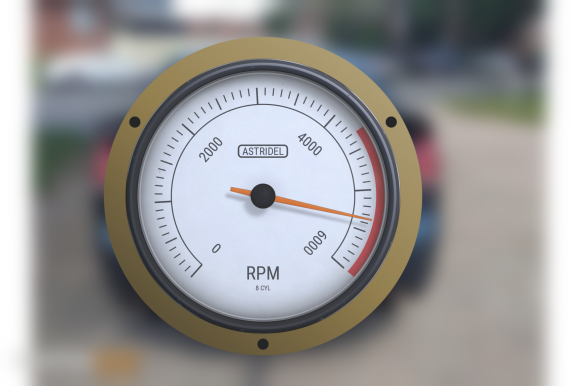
5350 rpm
